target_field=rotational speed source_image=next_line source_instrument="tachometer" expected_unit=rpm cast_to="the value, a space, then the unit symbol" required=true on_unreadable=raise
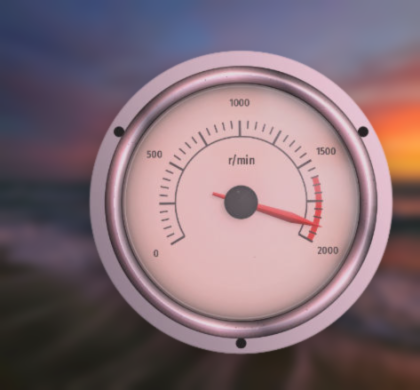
1900 rpm
